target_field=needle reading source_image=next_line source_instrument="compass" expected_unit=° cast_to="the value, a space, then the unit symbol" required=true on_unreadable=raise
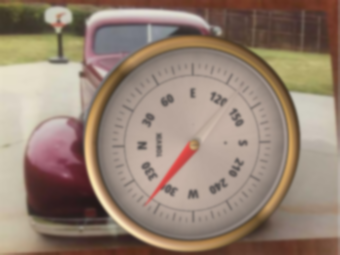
310 °
